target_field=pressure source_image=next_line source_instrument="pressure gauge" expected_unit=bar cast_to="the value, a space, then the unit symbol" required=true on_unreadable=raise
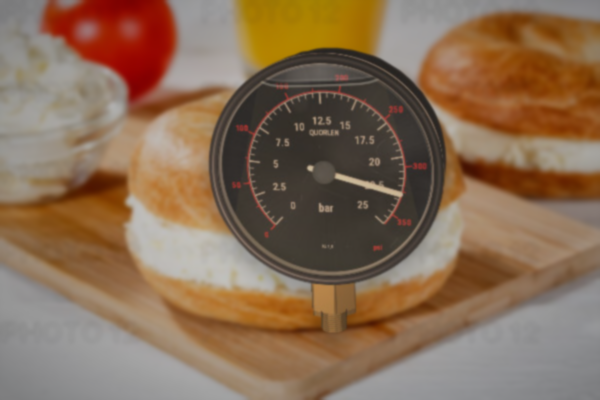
22.5 bar
